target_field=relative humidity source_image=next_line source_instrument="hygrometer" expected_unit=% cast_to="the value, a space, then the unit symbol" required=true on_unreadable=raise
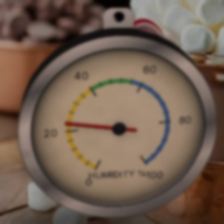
24 %
